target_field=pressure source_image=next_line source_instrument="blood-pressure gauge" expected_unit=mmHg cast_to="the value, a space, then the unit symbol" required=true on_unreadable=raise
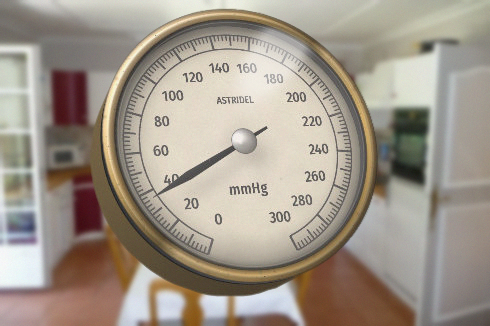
36 mmHg
